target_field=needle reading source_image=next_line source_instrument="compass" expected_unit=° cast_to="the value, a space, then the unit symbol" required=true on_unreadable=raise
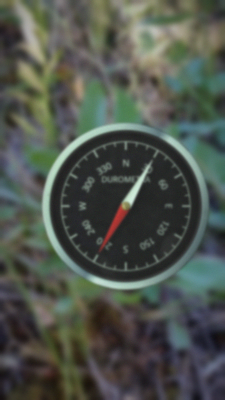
210 °
